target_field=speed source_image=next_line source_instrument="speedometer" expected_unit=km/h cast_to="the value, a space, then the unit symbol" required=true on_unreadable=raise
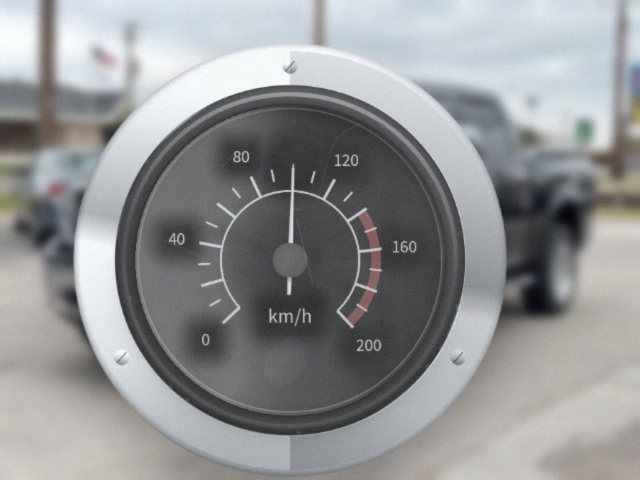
100 km/h
